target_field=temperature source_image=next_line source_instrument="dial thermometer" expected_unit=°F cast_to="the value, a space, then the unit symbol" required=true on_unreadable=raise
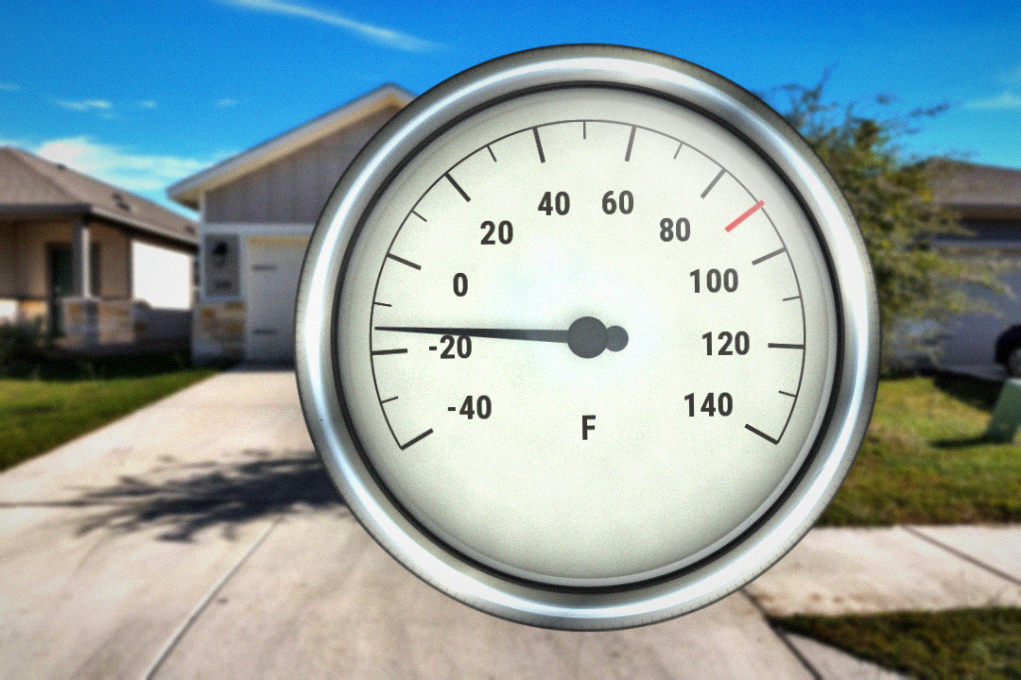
-15 °F
